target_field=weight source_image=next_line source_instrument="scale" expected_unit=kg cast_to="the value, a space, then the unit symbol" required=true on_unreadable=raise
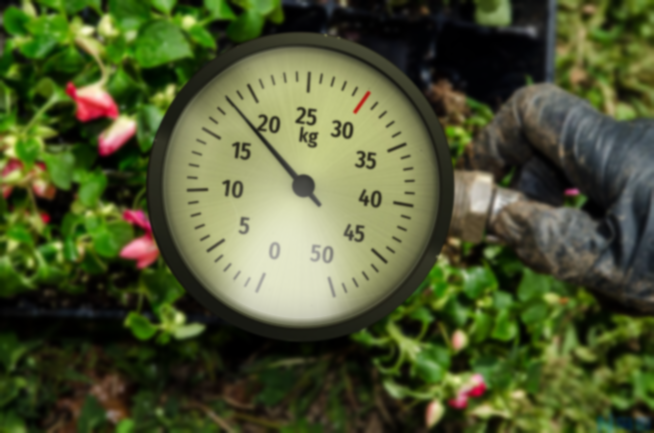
18 kg
